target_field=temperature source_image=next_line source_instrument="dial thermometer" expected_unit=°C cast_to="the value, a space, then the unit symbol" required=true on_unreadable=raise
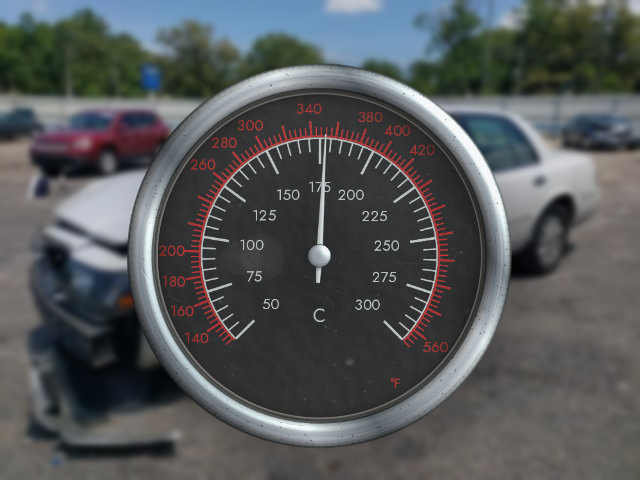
177.5 °C
